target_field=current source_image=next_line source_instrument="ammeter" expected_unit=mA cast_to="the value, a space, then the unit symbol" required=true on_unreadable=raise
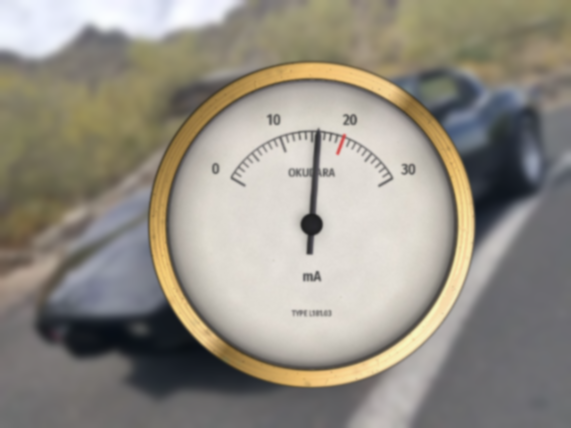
16 mA
